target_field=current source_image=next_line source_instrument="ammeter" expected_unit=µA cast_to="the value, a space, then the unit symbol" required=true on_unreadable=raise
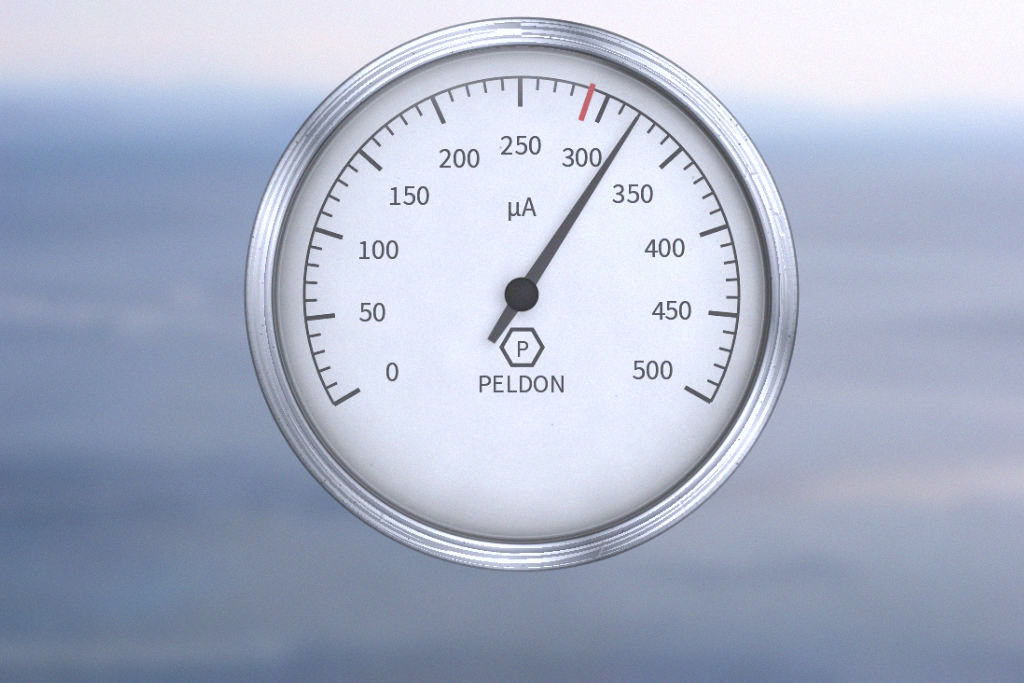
320 µA
